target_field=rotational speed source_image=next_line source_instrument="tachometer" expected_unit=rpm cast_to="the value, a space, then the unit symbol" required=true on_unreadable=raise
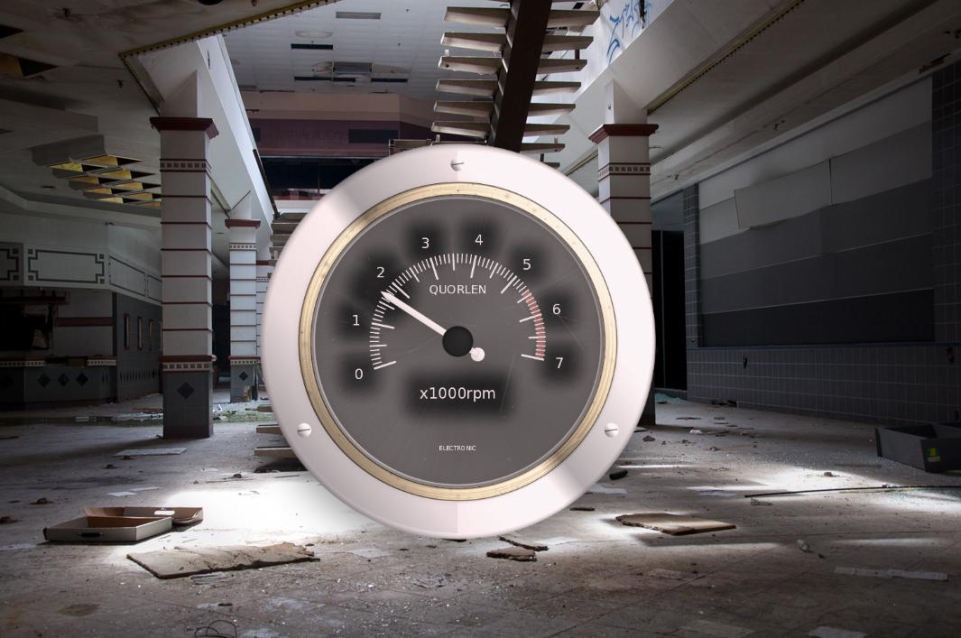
1700 rpm
